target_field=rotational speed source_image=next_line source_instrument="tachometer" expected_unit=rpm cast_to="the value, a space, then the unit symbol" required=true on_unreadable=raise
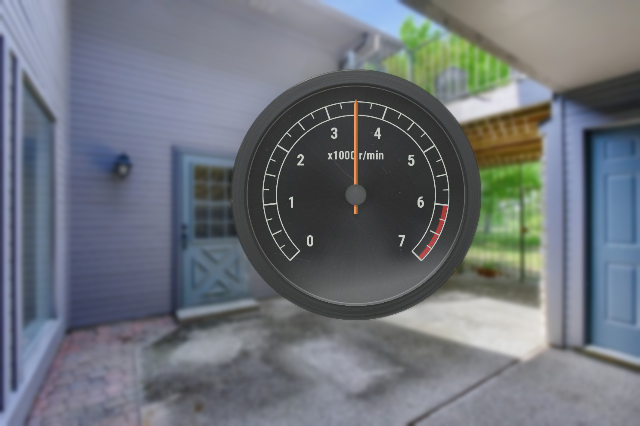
3500 rpm
